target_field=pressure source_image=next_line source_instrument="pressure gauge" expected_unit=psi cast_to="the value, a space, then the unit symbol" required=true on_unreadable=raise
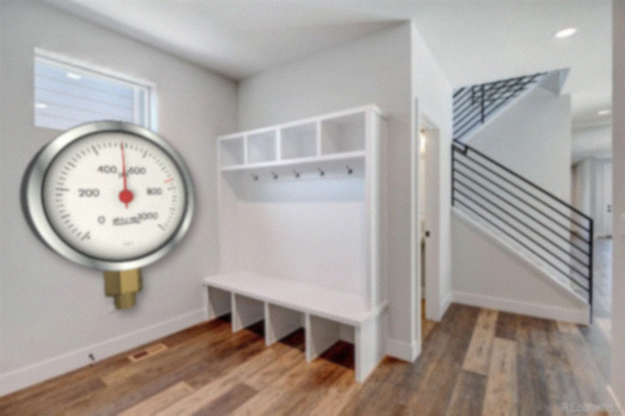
500 psi
